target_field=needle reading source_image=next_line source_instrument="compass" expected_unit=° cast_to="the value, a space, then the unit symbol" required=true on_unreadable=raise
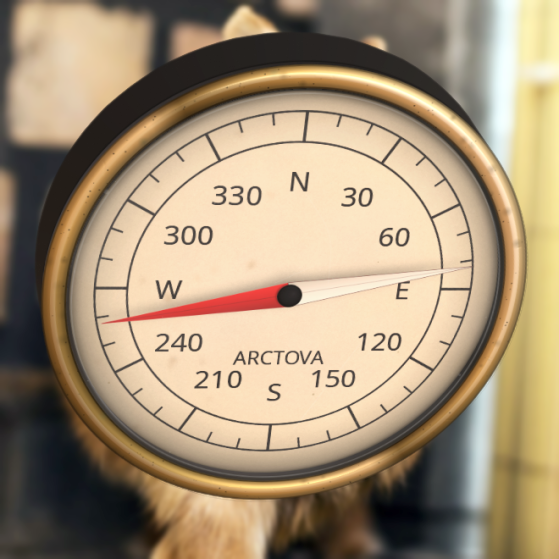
260 °
